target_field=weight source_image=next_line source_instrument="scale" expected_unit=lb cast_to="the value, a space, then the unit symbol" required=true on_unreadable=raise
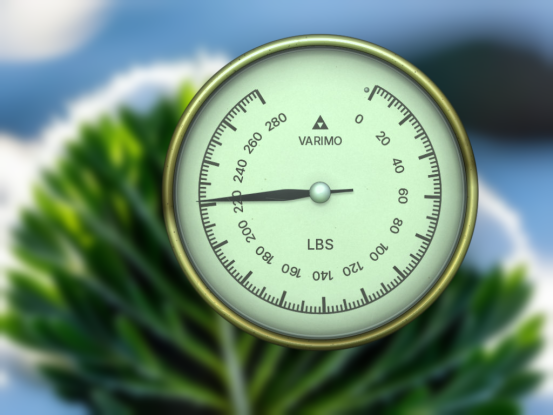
222 lb
